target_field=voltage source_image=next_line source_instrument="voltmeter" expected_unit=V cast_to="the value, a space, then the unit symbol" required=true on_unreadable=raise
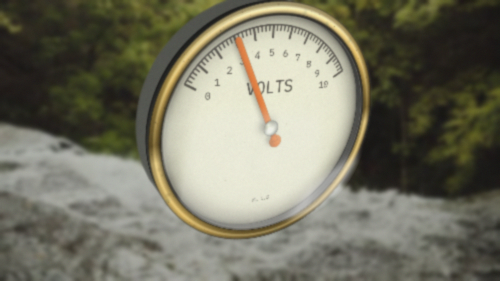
3 V
